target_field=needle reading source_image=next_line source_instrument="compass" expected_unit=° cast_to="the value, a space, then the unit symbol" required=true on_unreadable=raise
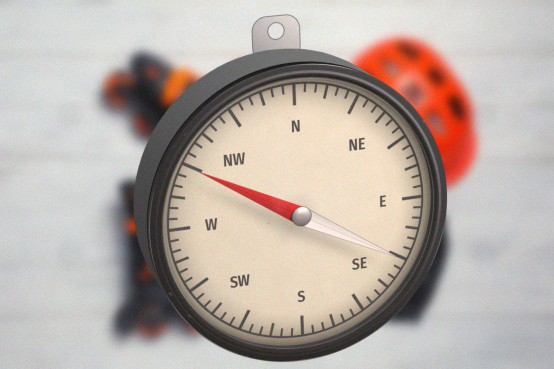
300 °
